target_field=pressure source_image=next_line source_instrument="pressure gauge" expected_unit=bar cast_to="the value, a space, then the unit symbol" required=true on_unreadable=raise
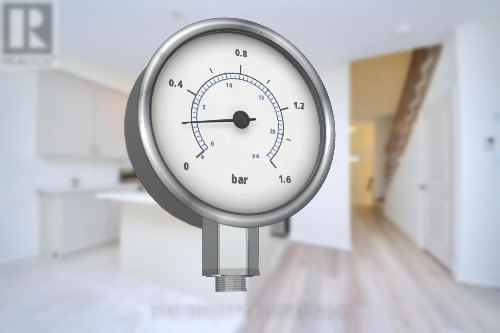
0.2 bar
